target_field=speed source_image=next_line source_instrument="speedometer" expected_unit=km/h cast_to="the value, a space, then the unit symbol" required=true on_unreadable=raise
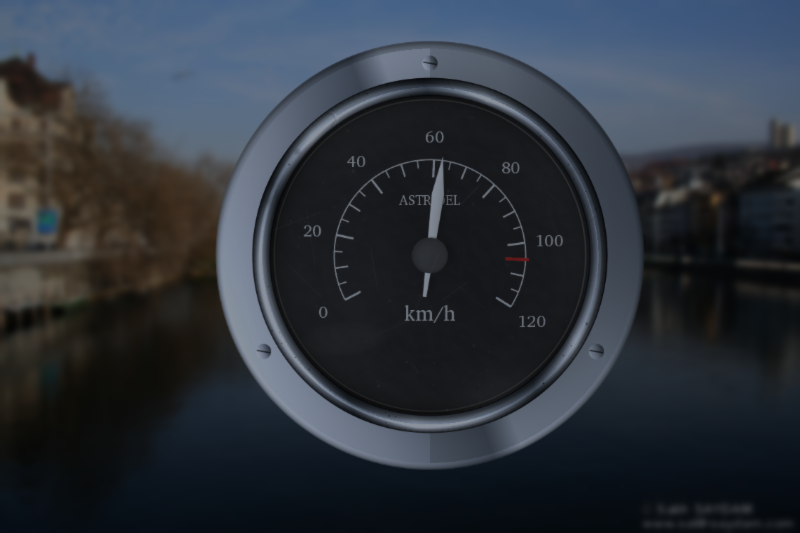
62.5 km/h
